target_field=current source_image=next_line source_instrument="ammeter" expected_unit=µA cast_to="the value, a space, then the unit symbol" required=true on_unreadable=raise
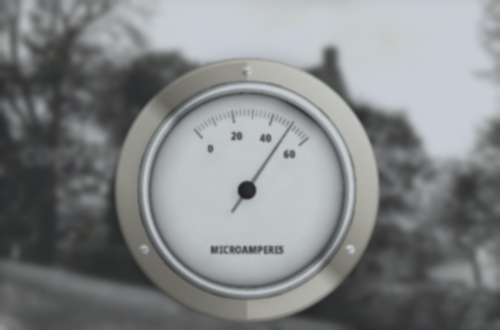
50 µA
